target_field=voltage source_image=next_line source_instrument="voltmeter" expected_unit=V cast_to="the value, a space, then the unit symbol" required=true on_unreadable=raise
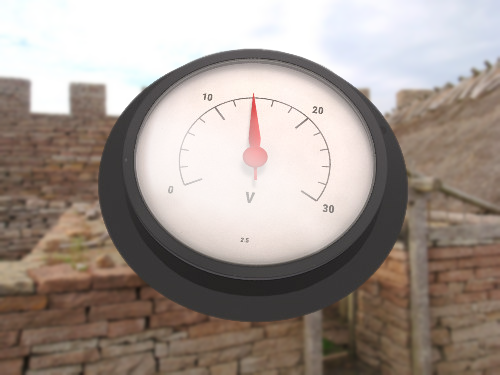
14 V
